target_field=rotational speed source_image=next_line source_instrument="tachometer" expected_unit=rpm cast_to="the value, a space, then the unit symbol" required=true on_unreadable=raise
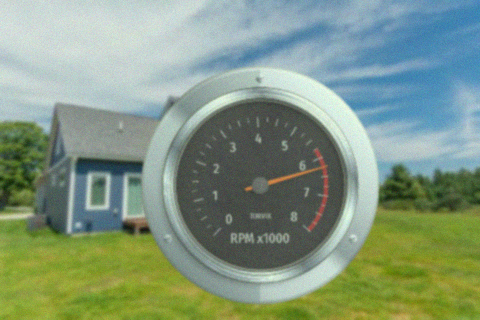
6250 rpm
